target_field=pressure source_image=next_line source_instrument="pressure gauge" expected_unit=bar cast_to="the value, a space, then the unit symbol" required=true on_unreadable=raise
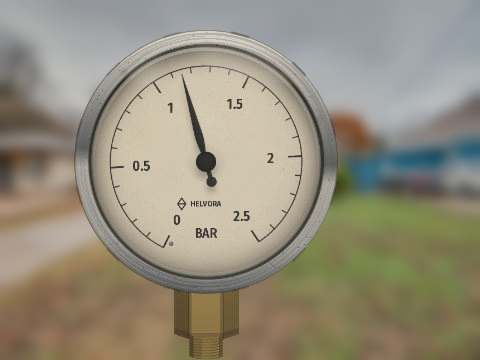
1.15 bar
